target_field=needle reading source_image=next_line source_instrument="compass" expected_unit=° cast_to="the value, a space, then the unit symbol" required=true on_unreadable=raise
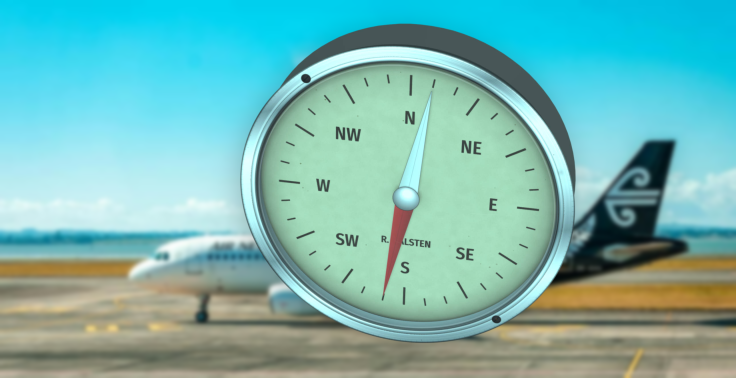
190 °
